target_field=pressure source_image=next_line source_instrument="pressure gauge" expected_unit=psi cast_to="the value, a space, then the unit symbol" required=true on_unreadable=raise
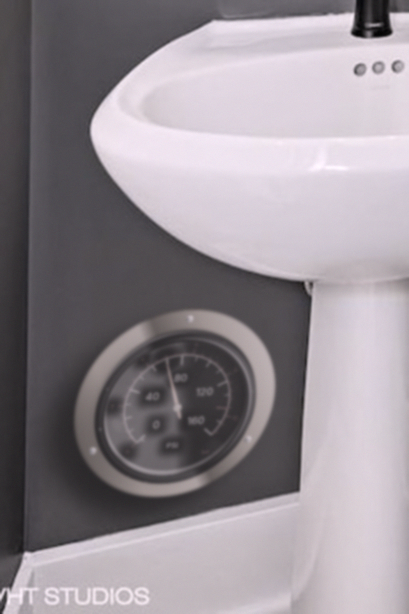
70 psi
